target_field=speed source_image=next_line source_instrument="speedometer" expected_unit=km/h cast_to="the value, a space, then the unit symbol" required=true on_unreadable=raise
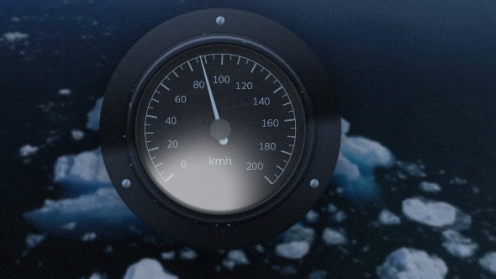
87.5 km/h
